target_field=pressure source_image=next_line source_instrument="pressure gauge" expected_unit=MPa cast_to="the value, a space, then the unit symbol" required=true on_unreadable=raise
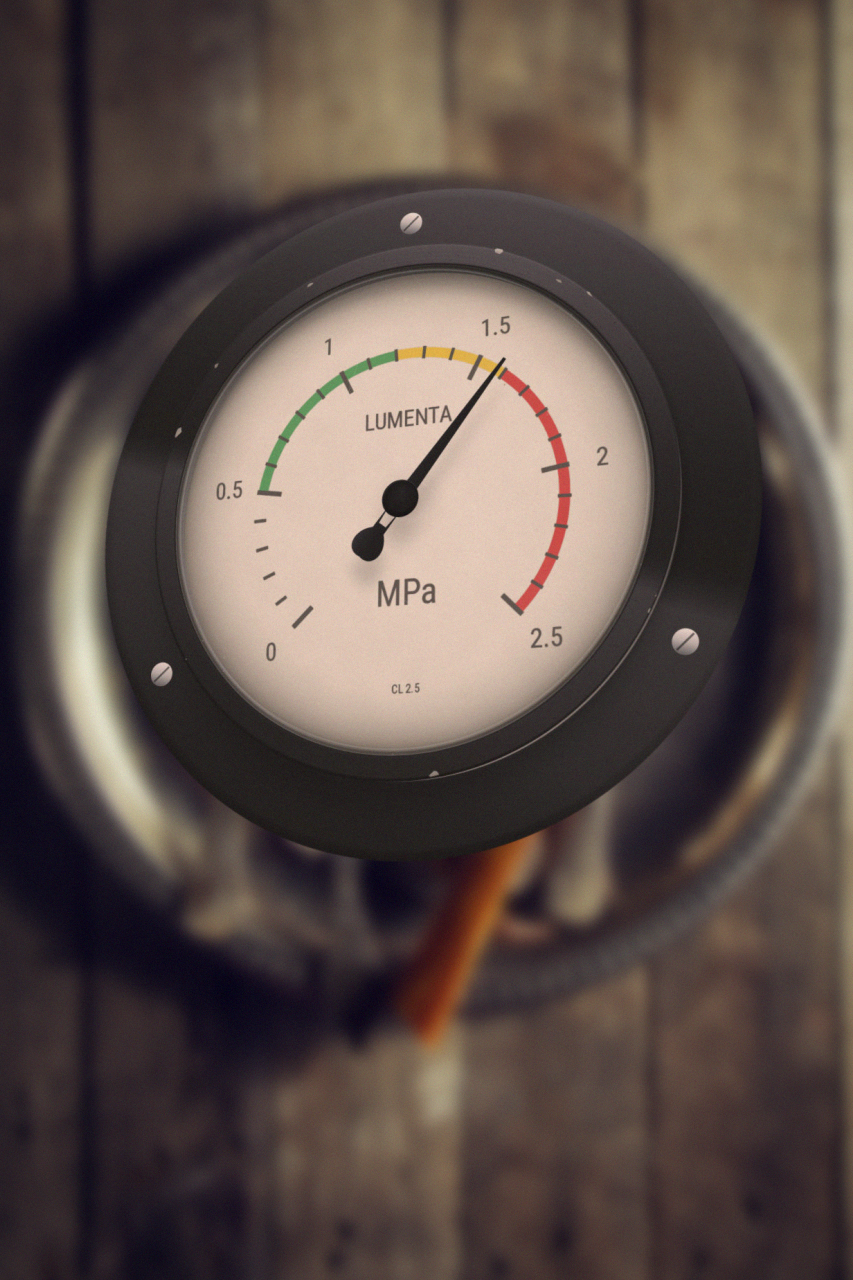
1.6 MPa
